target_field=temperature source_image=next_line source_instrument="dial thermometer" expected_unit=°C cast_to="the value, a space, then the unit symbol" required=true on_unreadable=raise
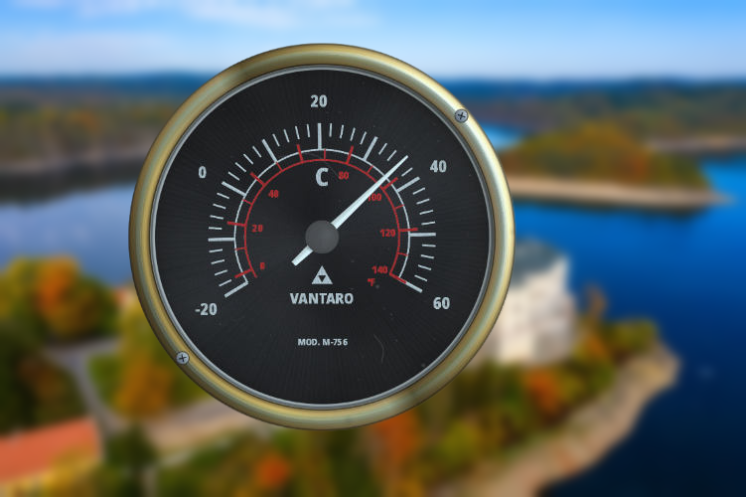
36 °C
